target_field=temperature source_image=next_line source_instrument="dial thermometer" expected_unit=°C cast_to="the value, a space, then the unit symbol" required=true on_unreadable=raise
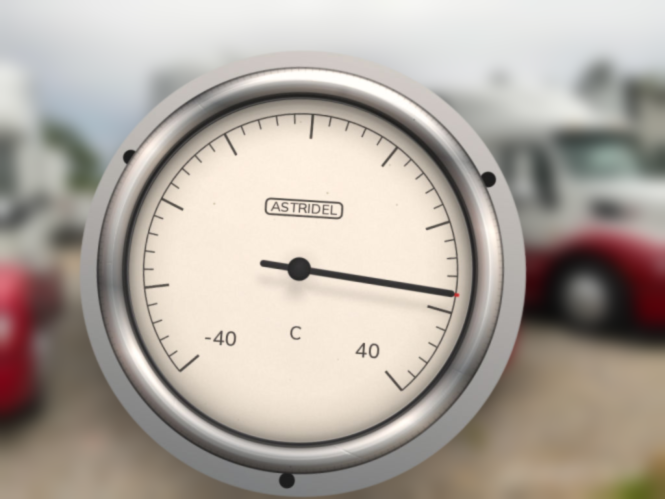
28 °C
